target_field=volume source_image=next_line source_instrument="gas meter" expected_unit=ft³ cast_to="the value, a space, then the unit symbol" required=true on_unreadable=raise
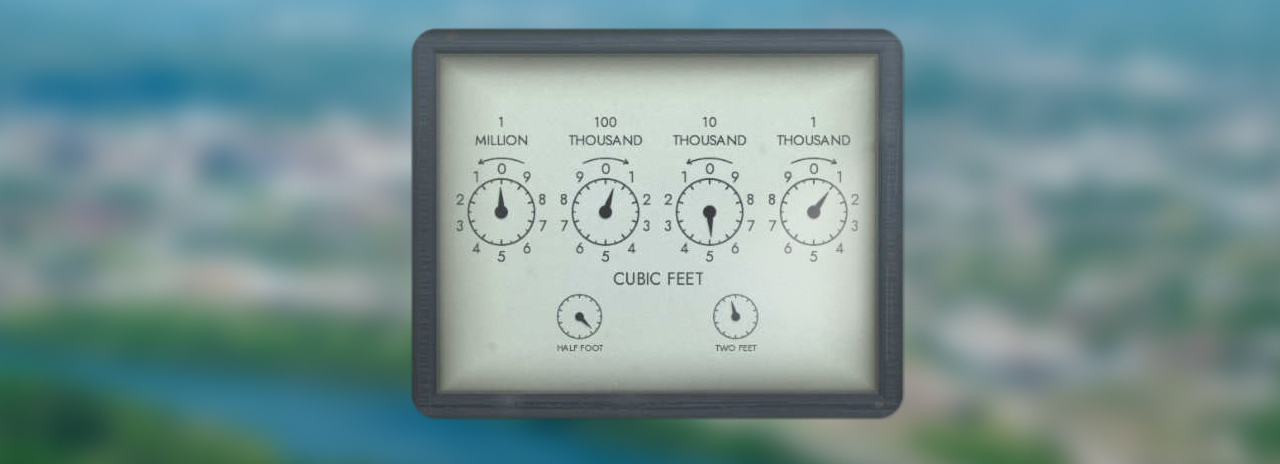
5100 ft³
